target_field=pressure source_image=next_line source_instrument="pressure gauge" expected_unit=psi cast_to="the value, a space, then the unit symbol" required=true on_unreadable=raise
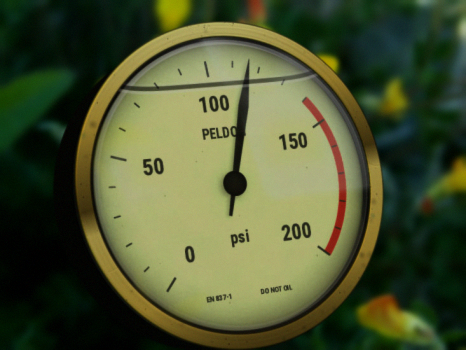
115 psi
